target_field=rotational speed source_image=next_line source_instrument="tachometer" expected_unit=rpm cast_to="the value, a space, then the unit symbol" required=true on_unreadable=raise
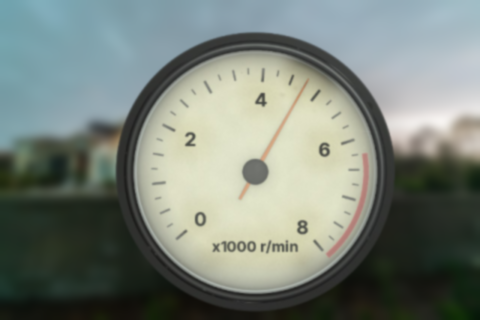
4750 rpm
